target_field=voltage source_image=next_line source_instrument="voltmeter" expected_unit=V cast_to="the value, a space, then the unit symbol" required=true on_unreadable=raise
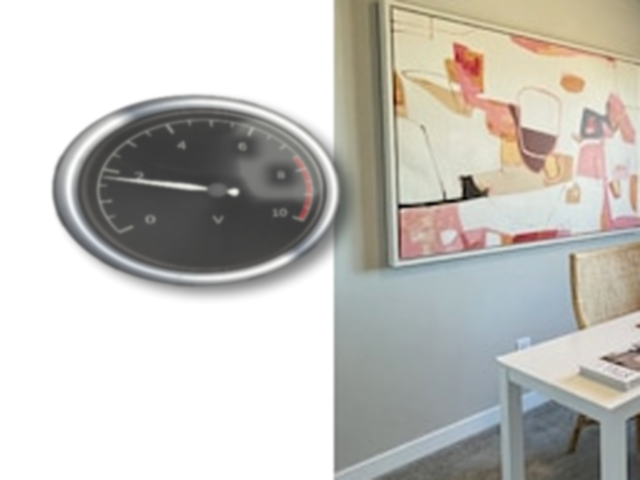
1.75 V
